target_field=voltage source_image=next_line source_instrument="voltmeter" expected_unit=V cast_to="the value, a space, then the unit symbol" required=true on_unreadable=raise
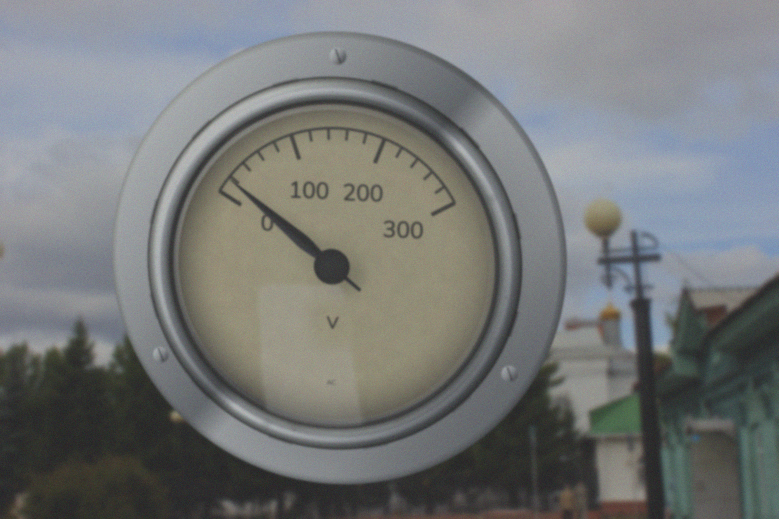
20 V
